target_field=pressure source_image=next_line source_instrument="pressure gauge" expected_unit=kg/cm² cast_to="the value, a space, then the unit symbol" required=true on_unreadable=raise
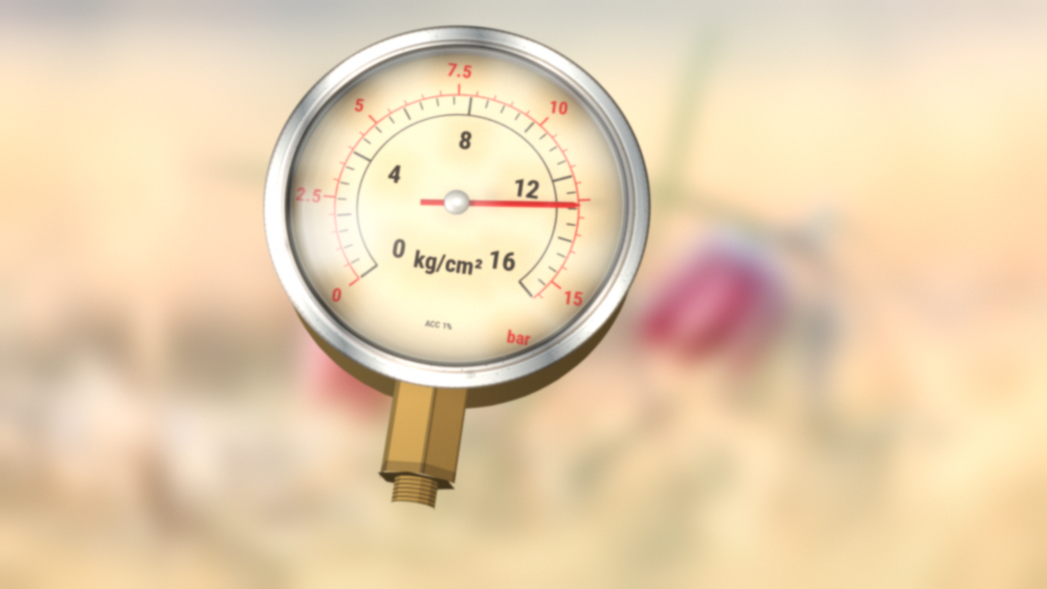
13 kg/cm²
